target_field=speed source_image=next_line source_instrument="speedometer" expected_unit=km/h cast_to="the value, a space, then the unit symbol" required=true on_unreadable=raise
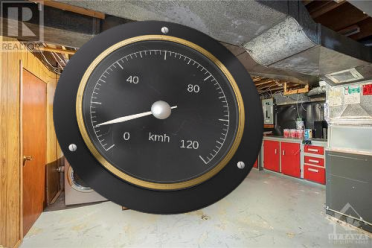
10 km/h
